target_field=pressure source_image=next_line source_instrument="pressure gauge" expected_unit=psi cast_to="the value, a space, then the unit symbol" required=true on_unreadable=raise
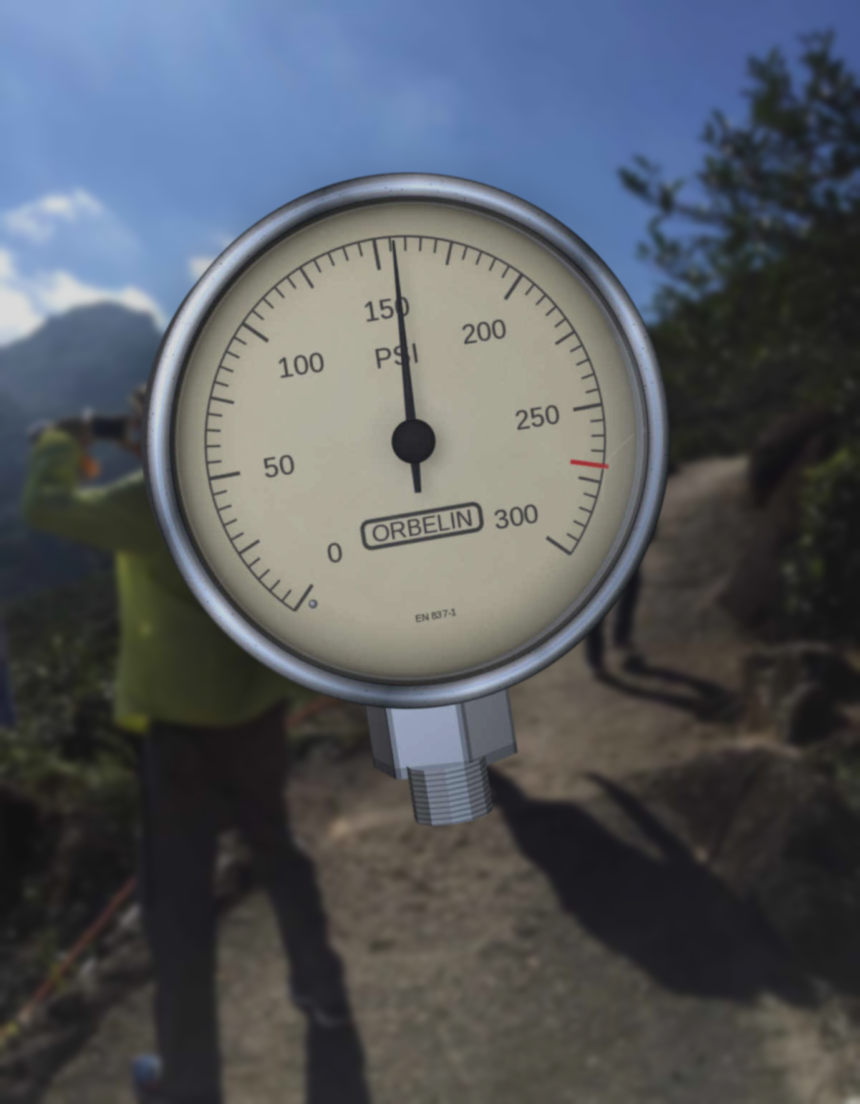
155 psi
